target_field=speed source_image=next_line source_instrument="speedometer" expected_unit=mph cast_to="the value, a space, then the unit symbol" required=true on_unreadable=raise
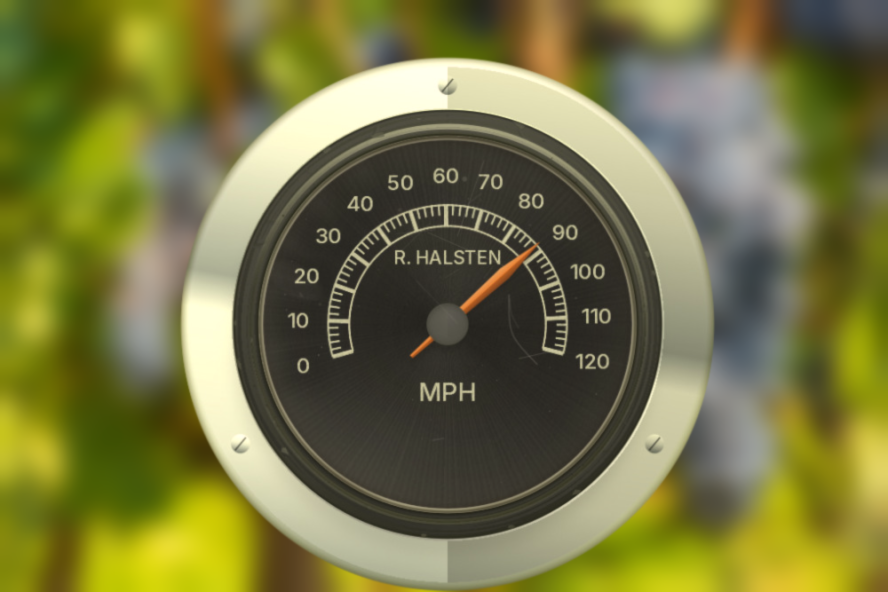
88 mph
